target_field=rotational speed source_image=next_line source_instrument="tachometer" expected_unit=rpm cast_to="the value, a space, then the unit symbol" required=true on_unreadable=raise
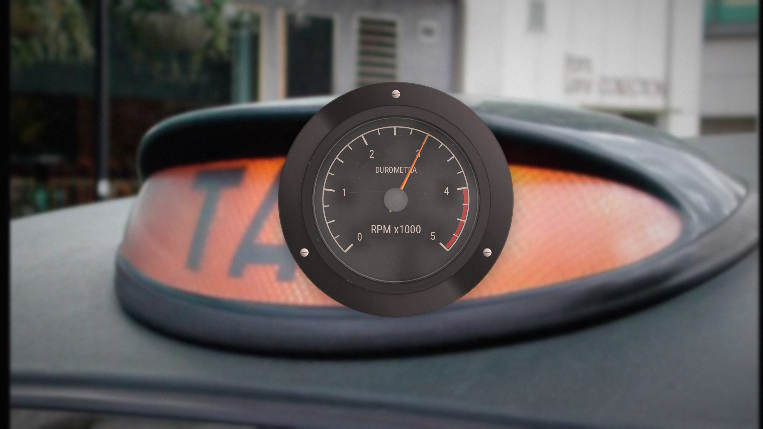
3000 rpm
